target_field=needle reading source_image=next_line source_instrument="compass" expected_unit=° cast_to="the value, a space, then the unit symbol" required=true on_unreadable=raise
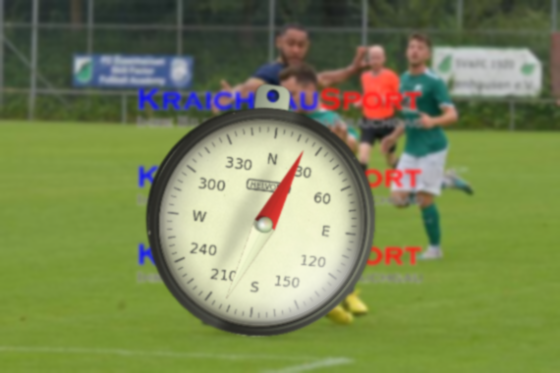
20 °
